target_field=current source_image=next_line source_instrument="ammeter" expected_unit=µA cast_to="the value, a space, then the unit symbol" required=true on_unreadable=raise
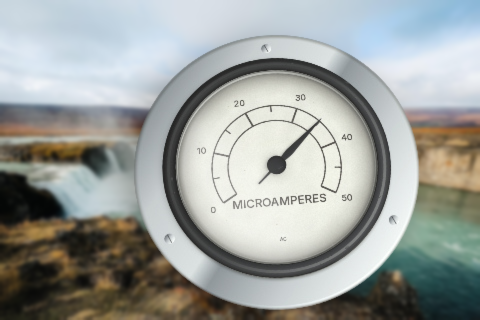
35 µA
